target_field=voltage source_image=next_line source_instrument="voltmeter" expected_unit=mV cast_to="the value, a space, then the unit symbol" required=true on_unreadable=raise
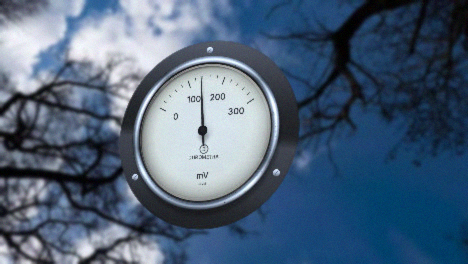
140 mV
